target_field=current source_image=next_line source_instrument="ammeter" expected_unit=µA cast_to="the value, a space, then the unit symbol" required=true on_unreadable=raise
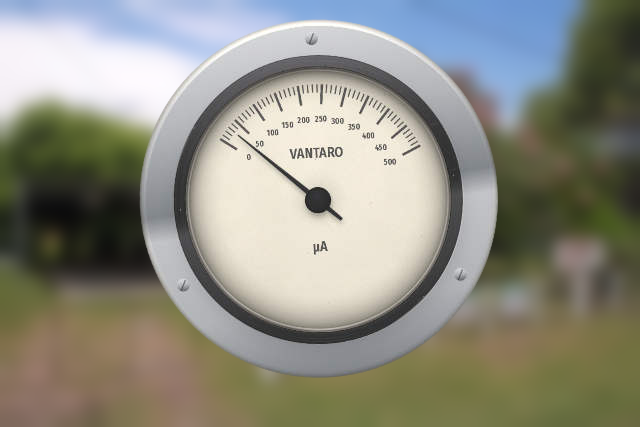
30 µA
